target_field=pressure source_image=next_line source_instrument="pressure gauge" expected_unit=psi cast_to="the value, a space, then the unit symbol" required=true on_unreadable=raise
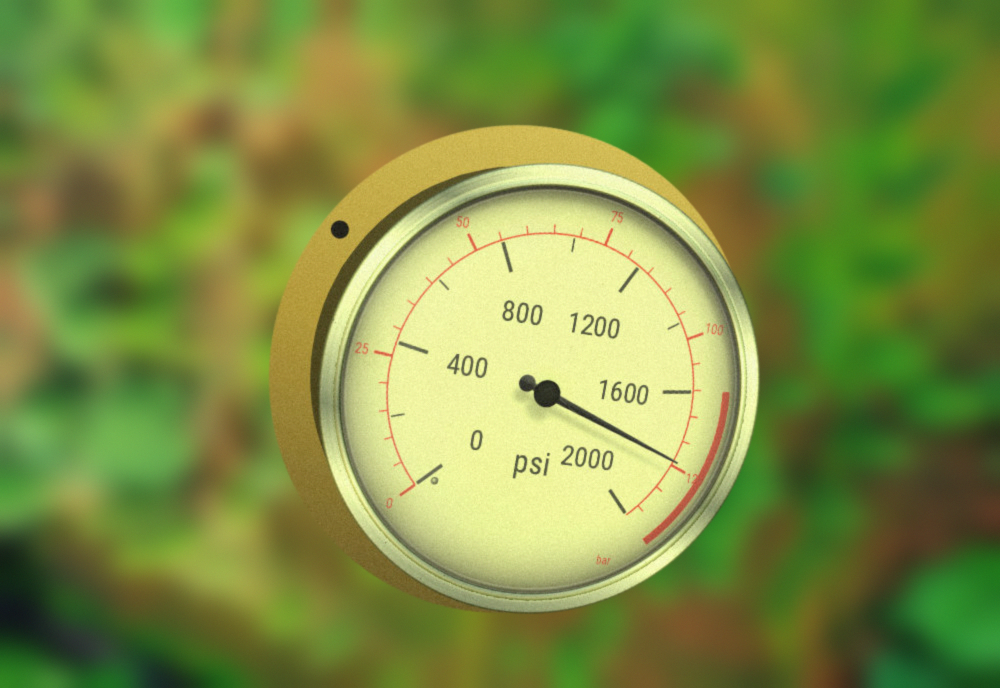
1800 psi
